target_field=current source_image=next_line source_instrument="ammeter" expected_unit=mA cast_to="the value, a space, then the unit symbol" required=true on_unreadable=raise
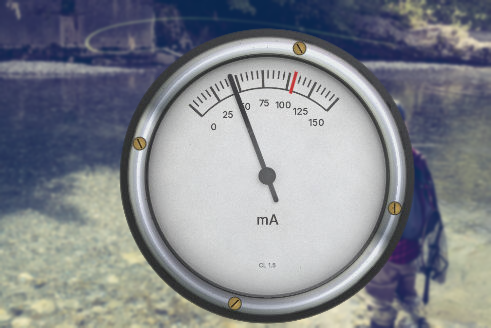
45 mA
